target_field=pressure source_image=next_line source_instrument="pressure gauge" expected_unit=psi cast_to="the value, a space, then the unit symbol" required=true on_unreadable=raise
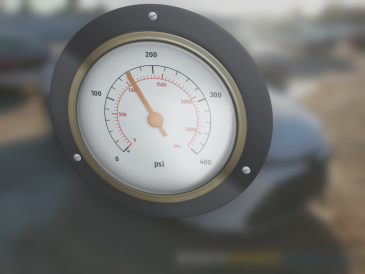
160 psi
